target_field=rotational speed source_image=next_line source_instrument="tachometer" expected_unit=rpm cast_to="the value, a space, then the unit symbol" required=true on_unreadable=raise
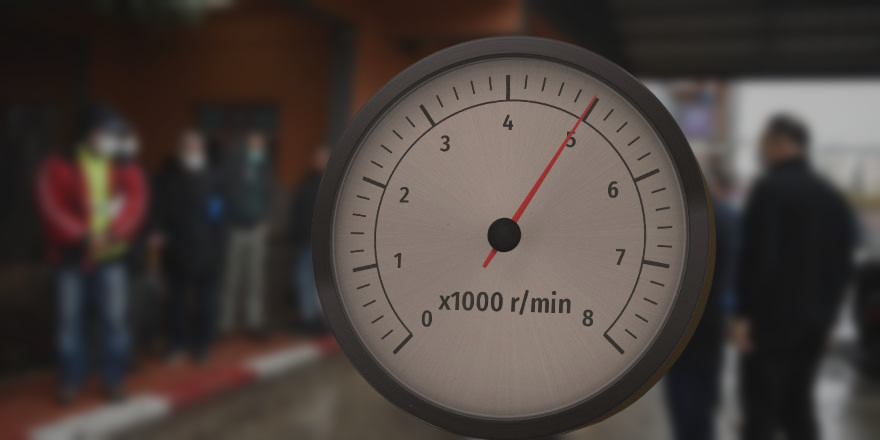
5000 rpm
